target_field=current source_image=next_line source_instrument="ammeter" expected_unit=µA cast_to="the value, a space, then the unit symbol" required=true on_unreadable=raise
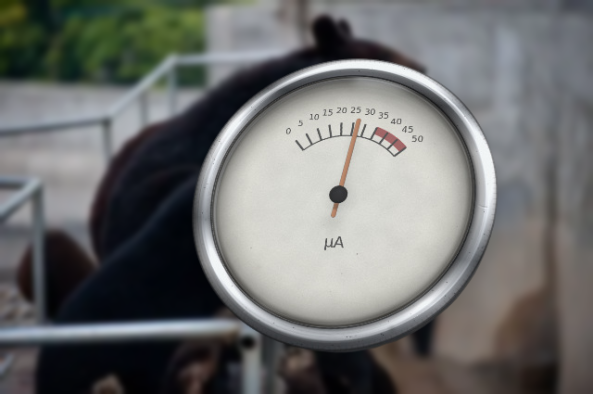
27.5 µA
